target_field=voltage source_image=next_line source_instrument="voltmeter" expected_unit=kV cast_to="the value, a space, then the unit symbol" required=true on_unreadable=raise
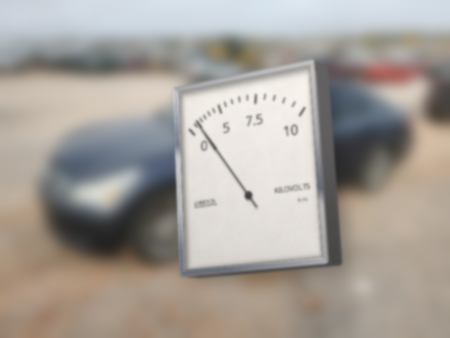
2.5 kV
